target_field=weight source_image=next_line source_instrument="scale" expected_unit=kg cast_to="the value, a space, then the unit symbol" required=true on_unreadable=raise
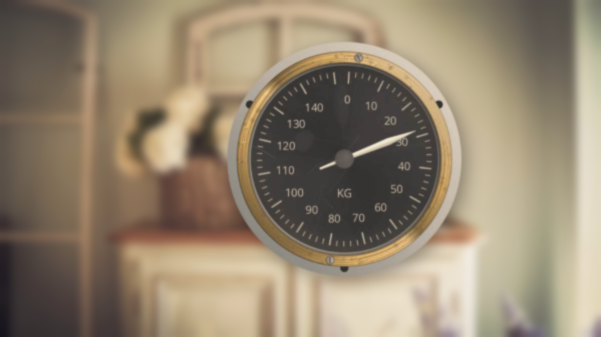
28 kg
